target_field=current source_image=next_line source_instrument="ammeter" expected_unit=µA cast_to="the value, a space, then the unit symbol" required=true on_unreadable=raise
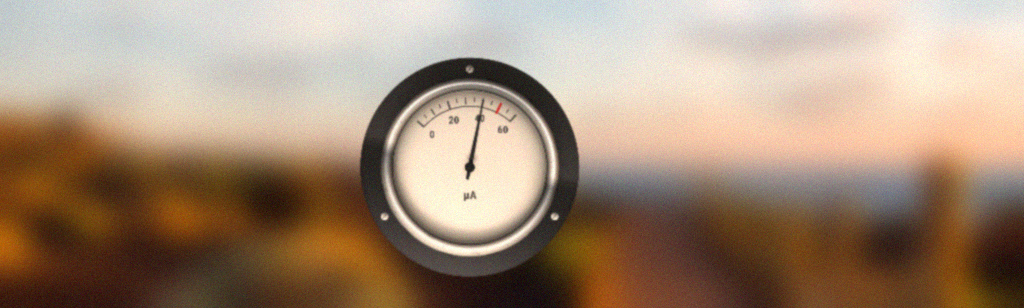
40 µA
